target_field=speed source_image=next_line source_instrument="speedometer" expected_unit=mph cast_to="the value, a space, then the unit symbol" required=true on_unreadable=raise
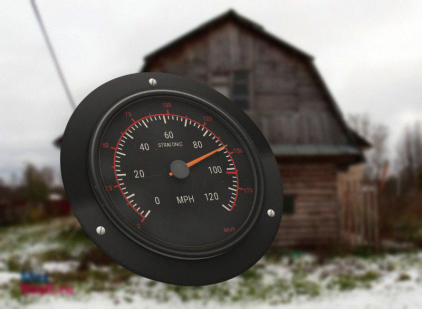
90 mph
